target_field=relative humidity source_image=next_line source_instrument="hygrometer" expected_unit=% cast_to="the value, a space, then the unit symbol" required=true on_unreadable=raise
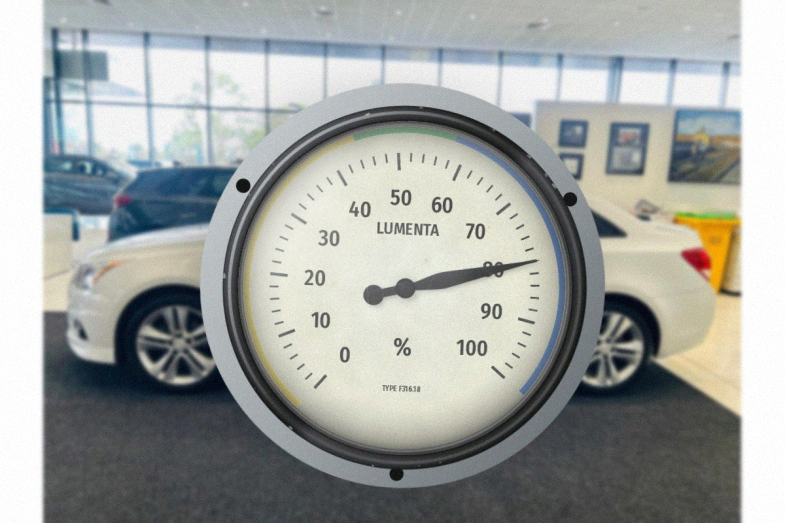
80 %
